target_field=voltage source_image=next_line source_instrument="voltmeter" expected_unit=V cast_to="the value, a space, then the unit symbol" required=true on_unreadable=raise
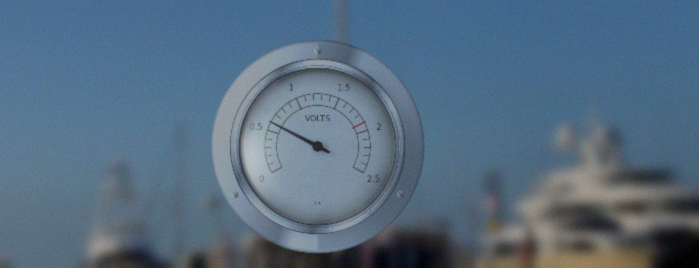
0.6 V
